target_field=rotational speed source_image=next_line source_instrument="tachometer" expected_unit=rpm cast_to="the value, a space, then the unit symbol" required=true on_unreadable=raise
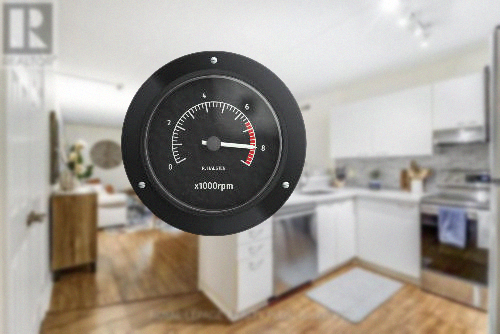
8000 rpm
